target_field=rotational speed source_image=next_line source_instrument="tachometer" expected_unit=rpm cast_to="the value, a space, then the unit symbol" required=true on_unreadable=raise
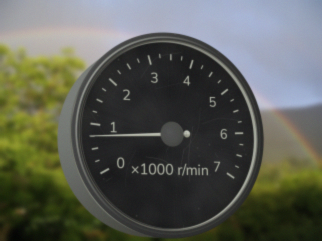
750 rpm
